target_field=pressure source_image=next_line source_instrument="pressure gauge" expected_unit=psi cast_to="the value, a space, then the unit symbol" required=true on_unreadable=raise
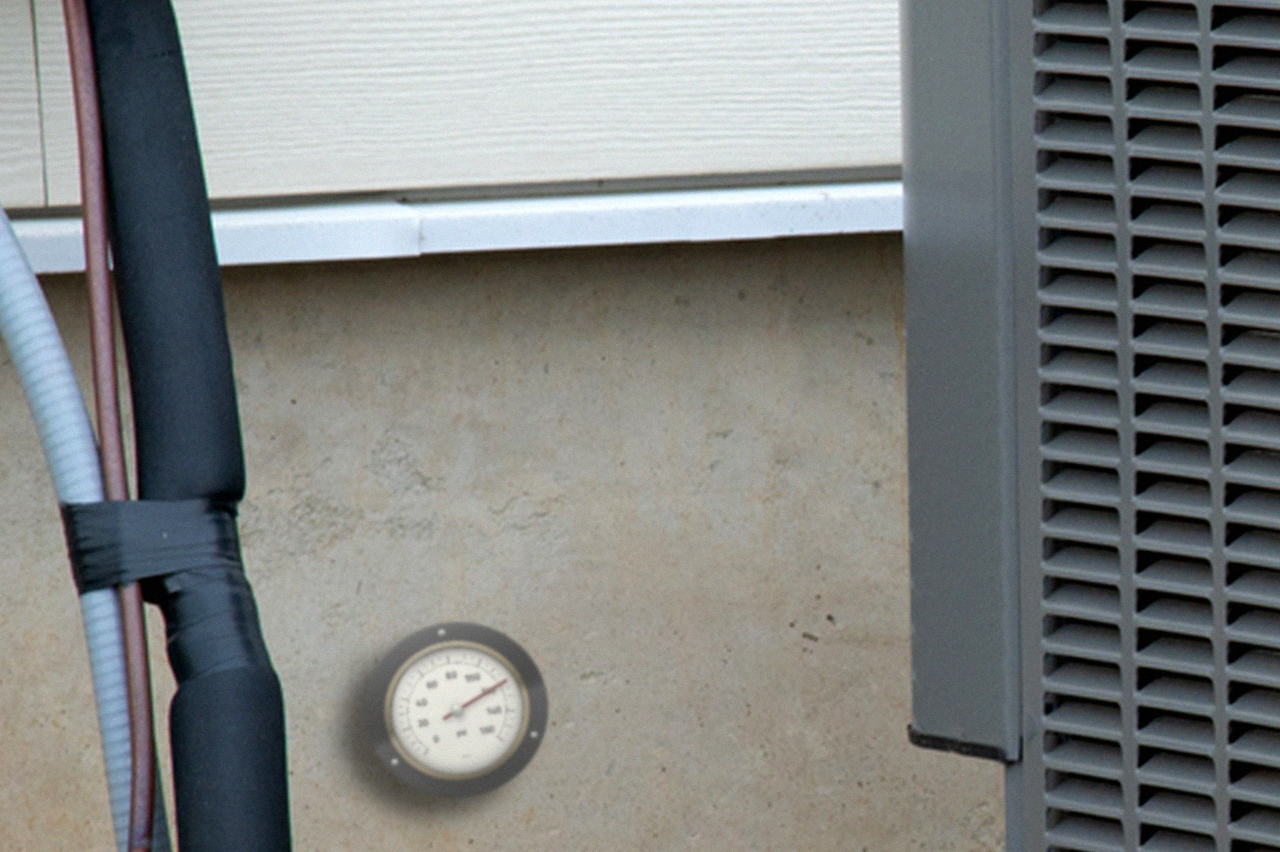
120 psi
